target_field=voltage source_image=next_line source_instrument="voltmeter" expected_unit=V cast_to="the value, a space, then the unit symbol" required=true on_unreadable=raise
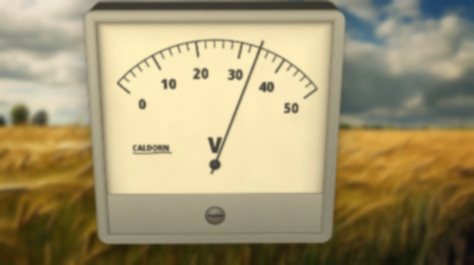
34 V
